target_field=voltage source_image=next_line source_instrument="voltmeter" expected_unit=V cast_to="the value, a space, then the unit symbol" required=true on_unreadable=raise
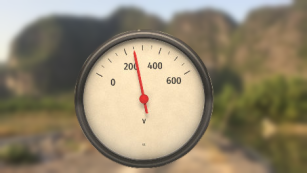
250 V
